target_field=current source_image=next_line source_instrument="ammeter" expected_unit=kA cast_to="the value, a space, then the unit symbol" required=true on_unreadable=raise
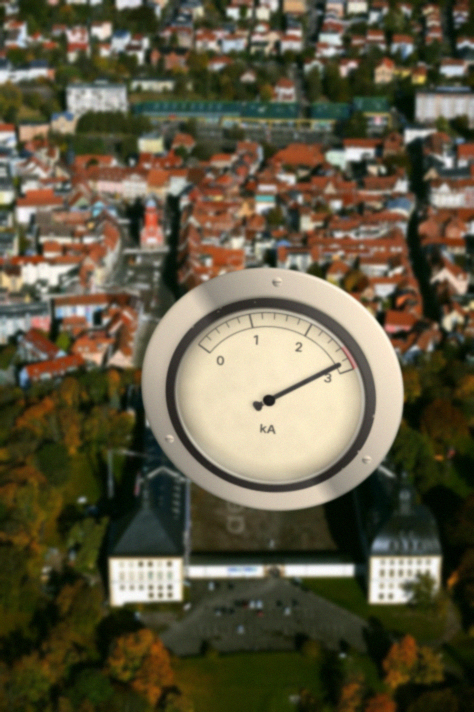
2.8 kA
